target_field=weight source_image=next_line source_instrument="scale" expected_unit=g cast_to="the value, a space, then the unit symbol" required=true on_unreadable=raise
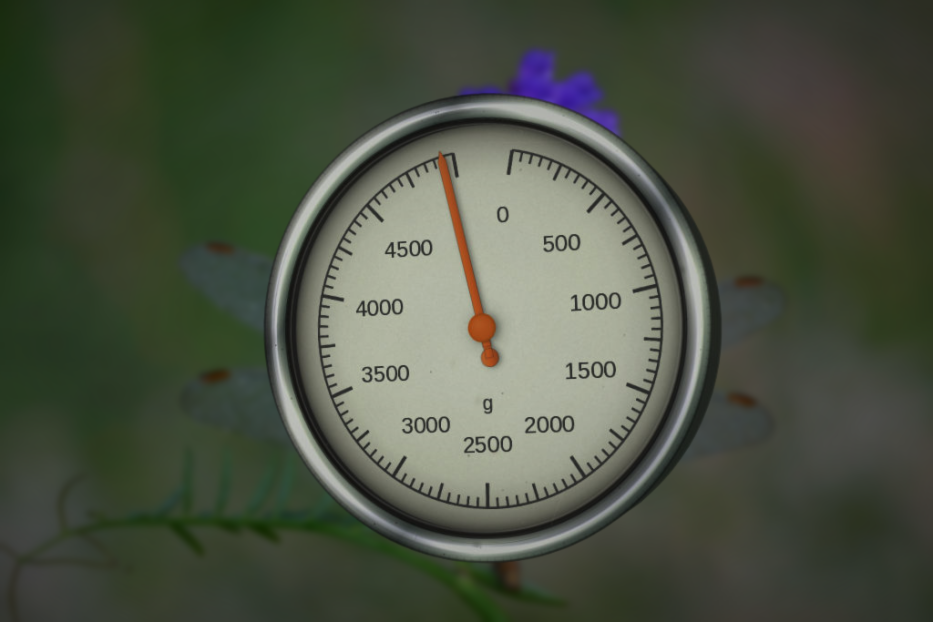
4950 g
